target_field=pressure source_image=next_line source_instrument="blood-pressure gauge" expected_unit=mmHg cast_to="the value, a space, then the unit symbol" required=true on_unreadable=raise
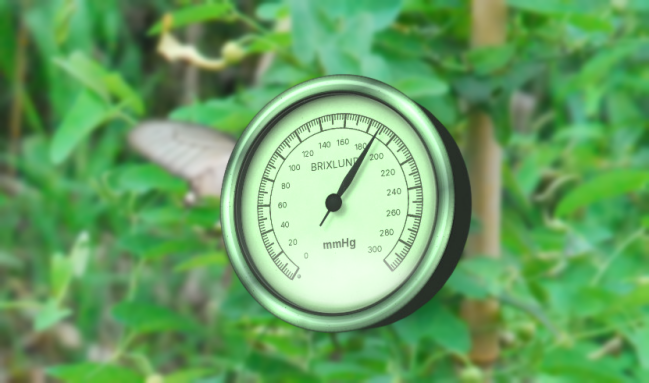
190 mmHg
